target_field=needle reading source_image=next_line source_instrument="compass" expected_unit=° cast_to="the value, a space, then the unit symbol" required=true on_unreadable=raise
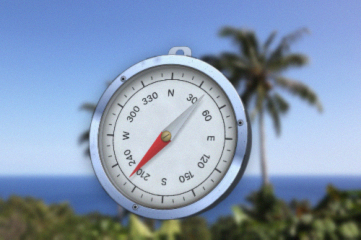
220 °
